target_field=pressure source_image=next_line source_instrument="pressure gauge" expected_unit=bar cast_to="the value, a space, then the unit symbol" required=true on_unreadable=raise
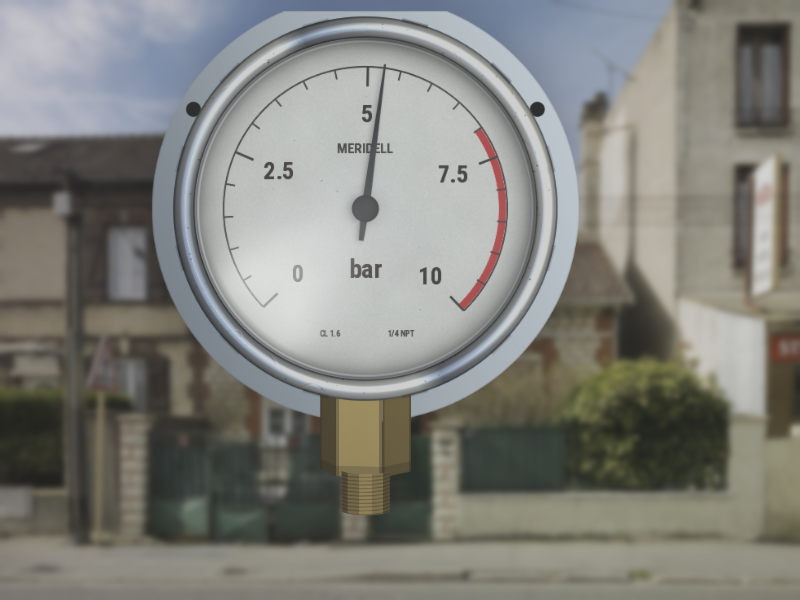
5.25 bar
